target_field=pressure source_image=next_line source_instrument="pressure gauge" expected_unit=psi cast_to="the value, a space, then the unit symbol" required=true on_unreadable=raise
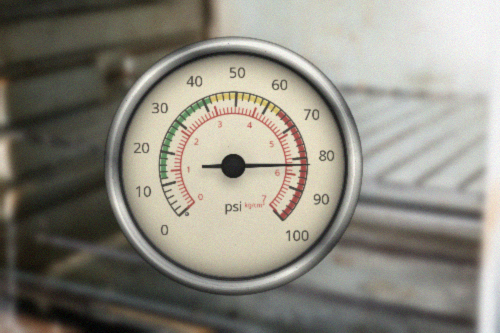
82 psi
